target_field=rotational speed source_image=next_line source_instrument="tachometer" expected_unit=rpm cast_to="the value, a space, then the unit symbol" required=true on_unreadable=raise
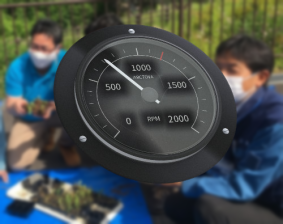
700 rpm
